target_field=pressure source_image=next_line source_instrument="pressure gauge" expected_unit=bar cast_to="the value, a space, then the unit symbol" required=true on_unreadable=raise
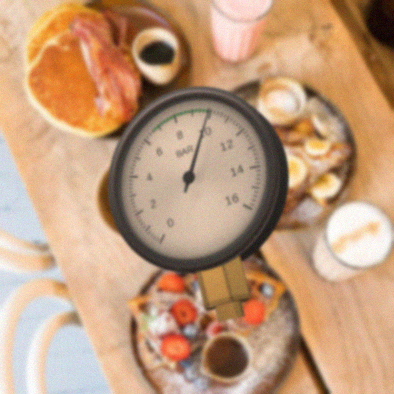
10 bar
